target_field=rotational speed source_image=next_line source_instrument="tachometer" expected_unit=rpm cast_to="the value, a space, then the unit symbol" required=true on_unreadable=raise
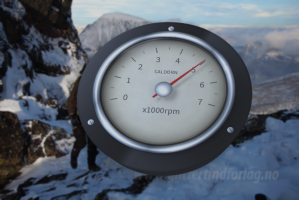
5000 rpm
